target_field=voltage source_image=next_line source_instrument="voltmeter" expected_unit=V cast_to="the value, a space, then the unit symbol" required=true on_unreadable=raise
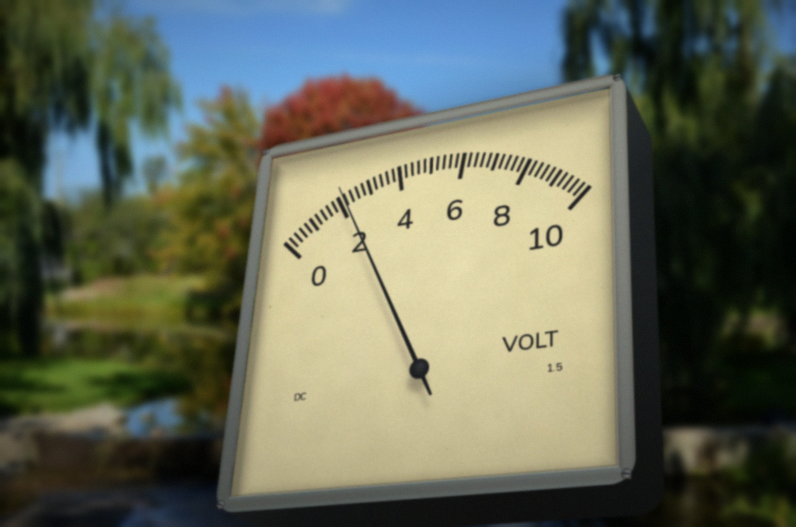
2.2 V
